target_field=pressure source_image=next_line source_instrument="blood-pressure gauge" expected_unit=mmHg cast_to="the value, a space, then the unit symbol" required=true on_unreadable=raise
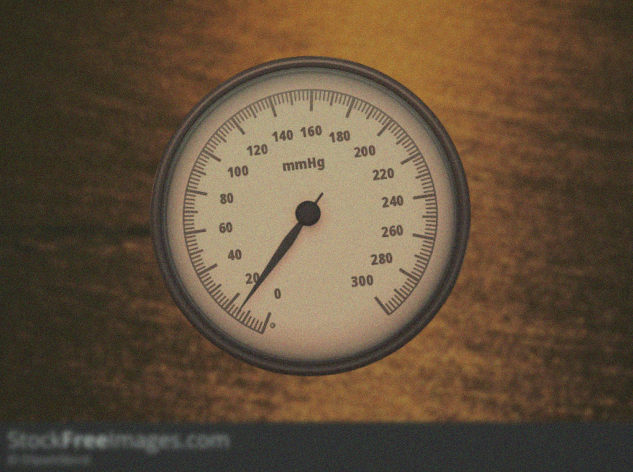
14 mmHg
